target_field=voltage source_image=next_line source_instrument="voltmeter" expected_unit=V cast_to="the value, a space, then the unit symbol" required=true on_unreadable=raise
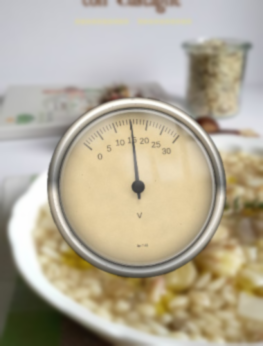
15 V
